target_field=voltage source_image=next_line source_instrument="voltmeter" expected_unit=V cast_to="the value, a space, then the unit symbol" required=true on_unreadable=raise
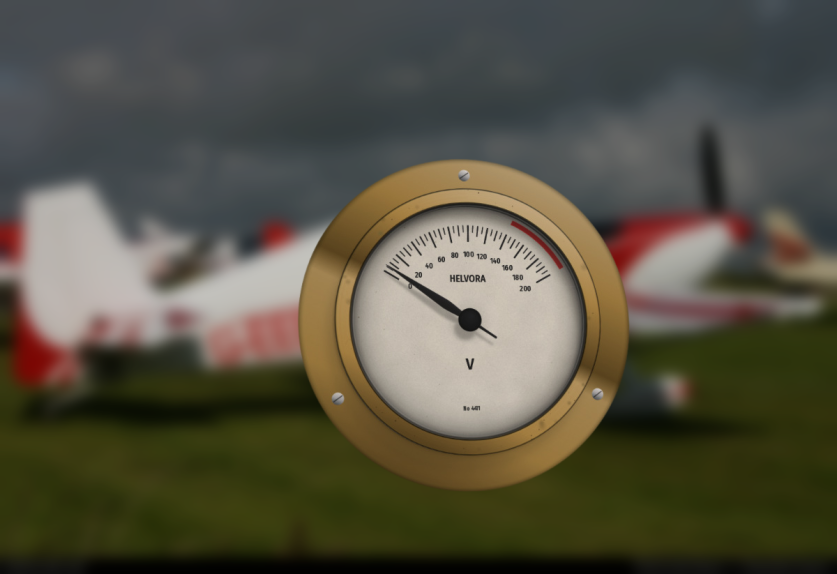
5 V
